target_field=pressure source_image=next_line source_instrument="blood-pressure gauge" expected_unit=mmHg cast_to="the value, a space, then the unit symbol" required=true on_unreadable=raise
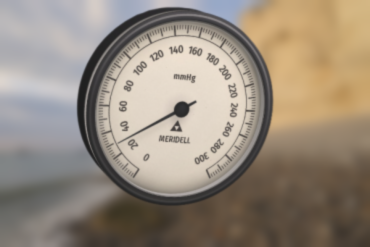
30 mmHg
